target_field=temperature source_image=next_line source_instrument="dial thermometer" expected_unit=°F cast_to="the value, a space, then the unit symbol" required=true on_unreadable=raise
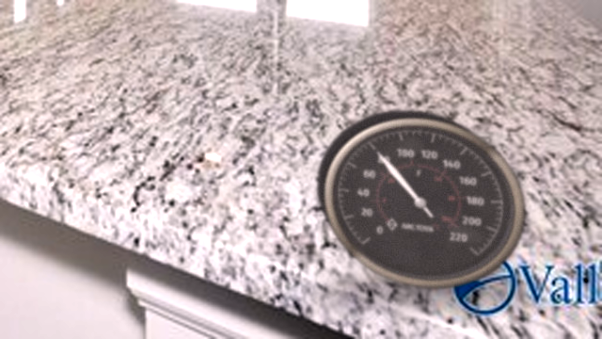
80 °F
